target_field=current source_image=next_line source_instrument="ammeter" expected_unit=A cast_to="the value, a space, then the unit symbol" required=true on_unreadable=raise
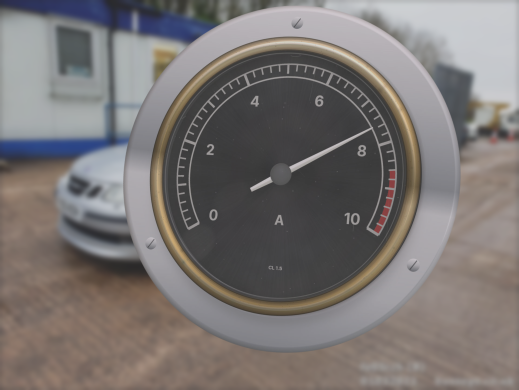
7.6 A
